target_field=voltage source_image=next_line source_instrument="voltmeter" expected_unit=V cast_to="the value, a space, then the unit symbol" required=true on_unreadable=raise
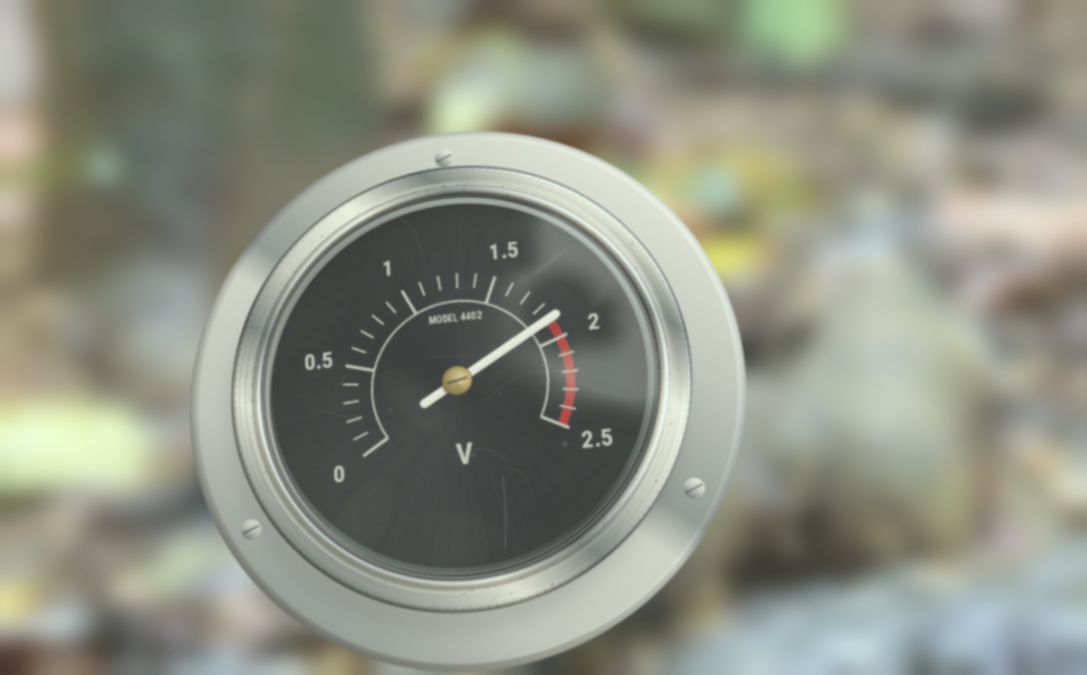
1.9 V
